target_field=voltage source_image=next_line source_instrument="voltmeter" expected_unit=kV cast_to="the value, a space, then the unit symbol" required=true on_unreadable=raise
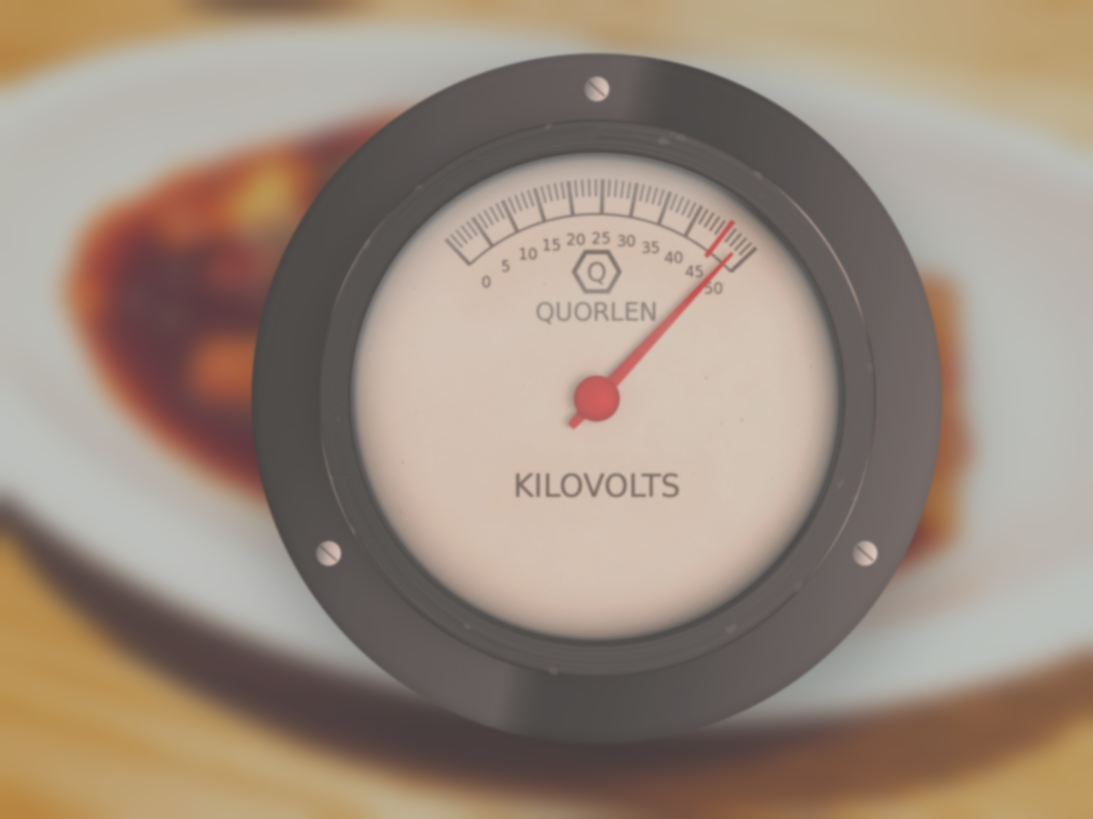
48 kV
